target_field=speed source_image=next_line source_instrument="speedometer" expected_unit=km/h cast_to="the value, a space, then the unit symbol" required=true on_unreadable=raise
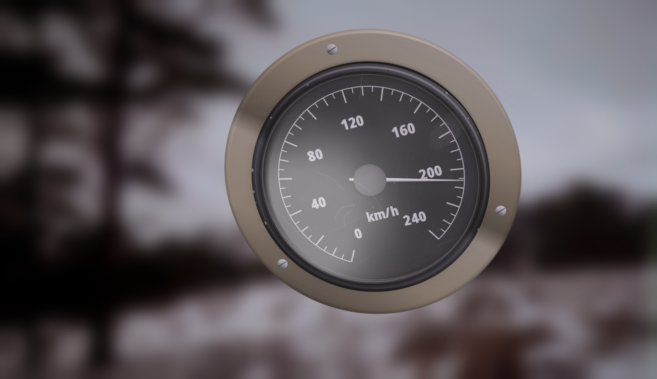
205 km/h
